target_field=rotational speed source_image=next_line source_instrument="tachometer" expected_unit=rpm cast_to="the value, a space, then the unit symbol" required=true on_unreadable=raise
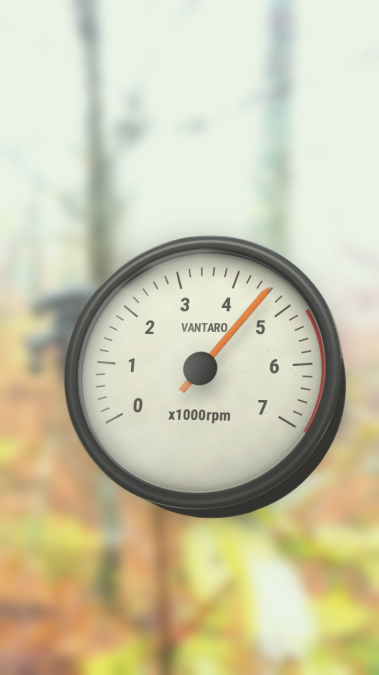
4600 rpm
